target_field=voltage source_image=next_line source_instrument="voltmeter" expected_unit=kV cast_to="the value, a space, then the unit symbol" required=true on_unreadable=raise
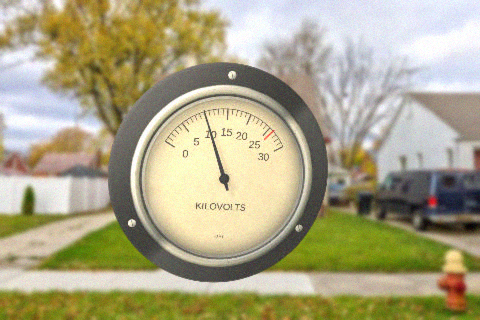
10 kV
